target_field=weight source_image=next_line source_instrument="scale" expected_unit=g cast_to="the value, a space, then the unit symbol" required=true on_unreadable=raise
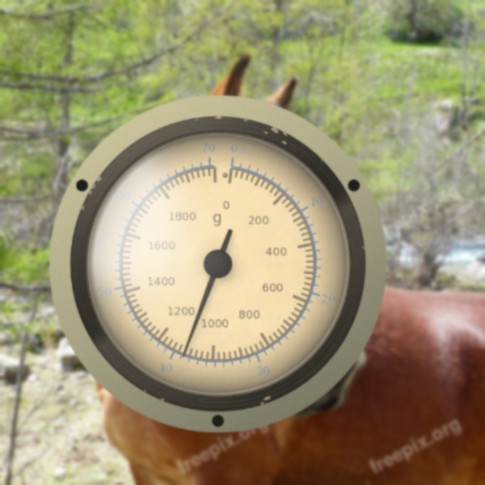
1100 g
